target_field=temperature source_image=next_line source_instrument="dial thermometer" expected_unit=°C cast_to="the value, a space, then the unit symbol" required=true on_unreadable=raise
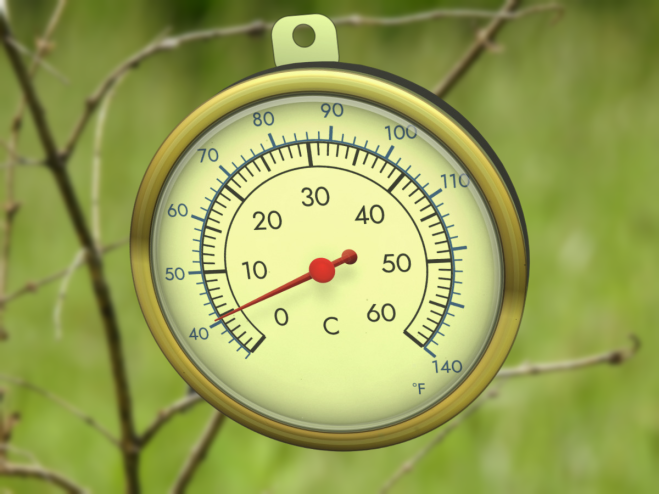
5 °C
